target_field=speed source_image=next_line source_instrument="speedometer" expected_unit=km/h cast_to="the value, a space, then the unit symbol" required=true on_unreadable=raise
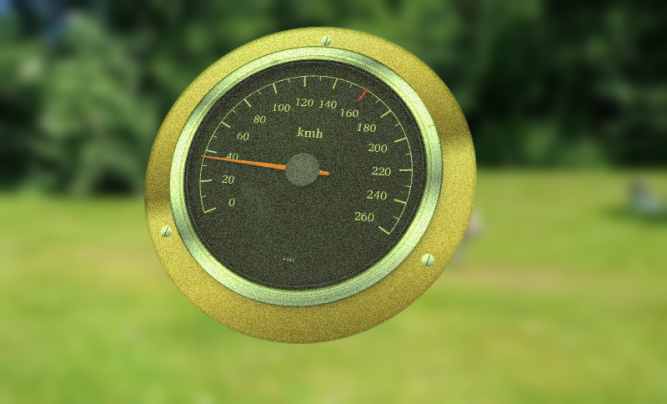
35 km/h
